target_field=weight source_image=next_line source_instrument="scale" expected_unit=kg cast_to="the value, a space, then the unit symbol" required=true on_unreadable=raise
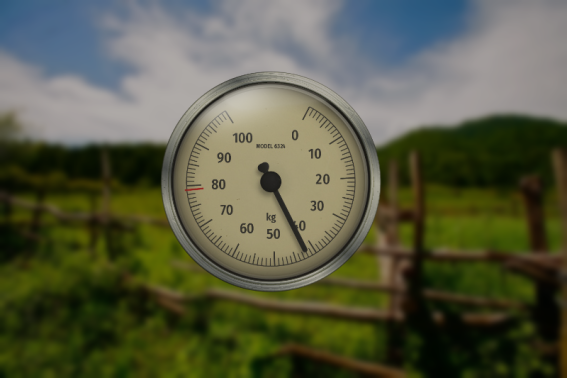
42 kg
